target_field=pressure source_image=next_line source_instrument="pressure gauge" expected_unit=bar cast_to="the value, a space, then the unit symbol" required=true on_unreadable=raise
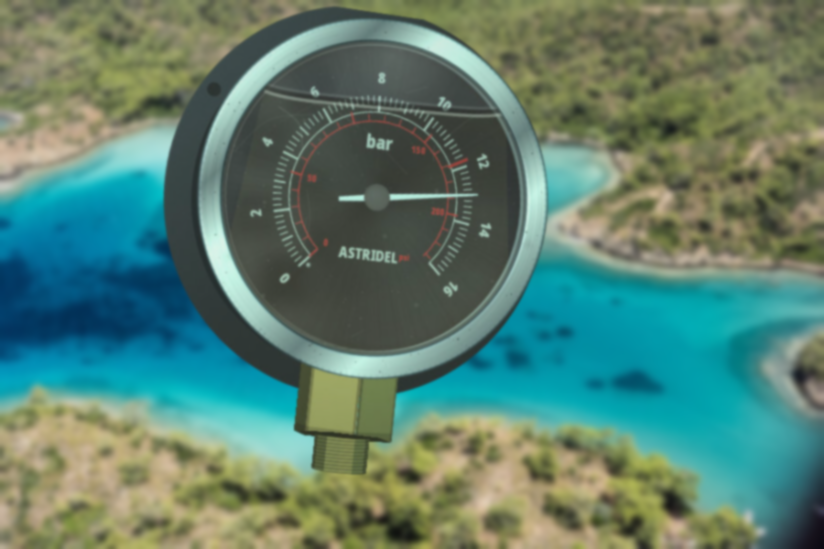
13 bar
